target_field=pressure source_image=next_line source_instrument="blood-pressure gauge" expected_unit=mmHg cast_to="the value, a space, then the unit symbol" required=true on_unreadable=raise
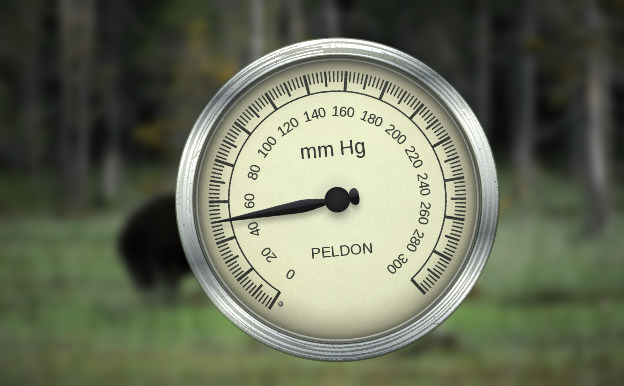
50 mmHg
